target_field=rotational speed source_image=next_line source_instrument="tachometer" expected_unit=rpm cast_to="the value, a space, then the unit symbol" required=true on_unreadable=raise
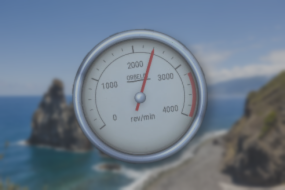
2400 rpm
